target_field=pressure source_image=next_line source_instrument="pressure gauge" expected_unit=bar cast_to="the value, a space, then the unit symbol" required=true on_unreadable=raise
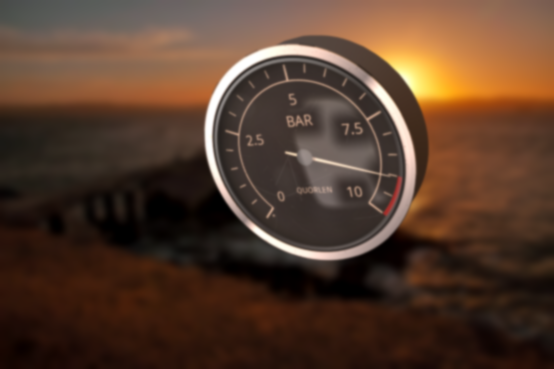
9 bar
